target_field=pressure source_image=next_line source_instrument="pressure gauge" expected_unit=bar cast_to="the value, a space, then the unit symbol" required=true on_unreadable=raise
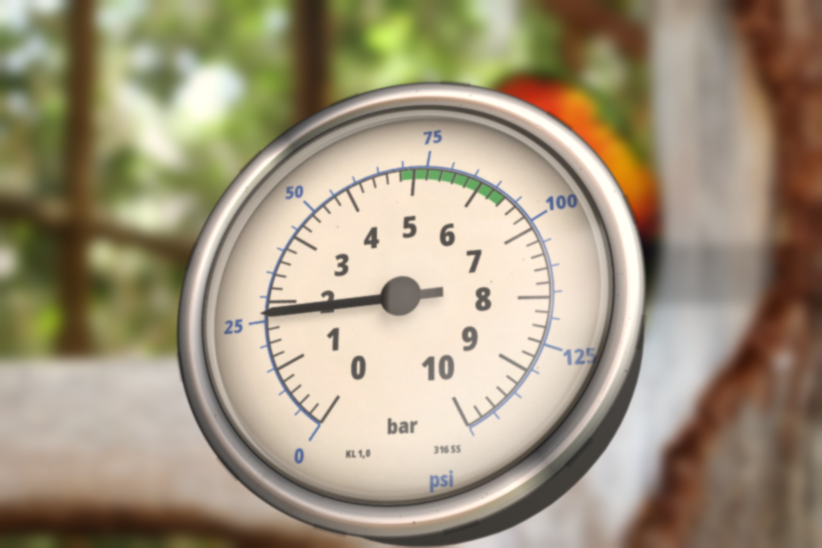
1.8 bar
